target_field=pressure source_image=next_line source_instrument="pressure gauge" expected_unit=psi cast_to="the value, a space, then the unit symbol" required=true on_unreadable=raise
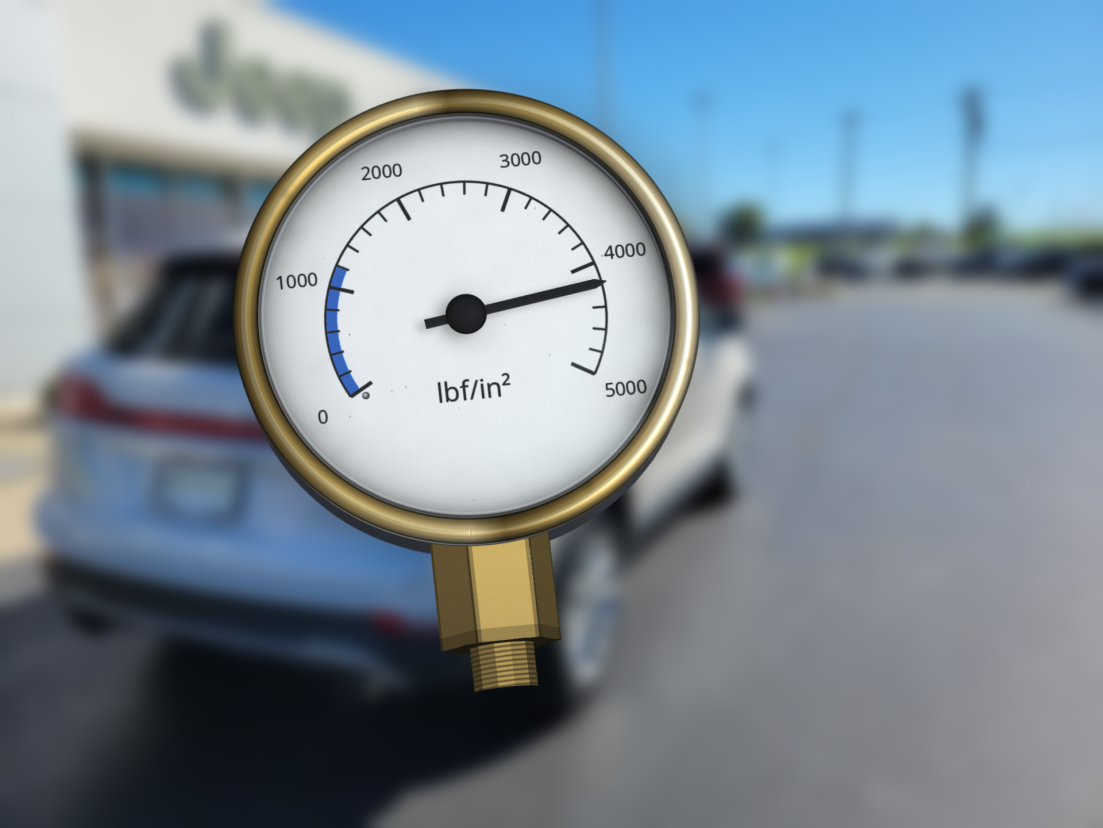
4200 psi
